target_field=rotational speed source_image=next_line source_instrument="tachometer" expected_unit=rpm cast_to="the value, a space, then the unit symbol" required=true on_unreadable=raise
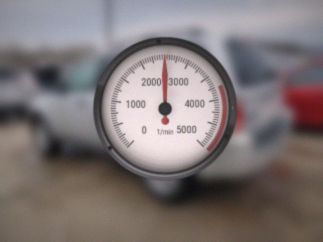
2500 rpm
